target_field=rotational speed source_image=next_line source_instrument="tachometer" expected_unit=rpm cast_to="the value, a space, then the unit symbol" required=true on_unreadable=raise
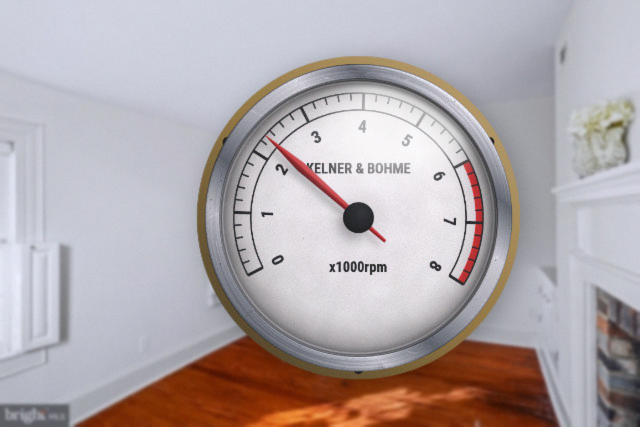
2300 rpm
